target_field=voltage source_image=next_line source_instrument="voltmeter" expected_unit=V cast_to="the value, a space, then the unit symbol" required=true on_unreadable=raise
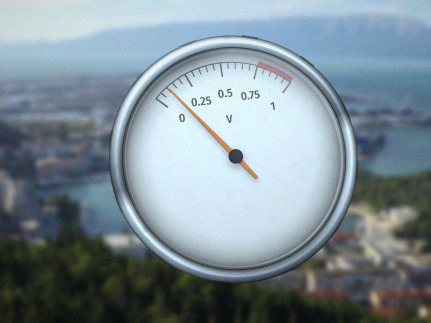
0.1 V
